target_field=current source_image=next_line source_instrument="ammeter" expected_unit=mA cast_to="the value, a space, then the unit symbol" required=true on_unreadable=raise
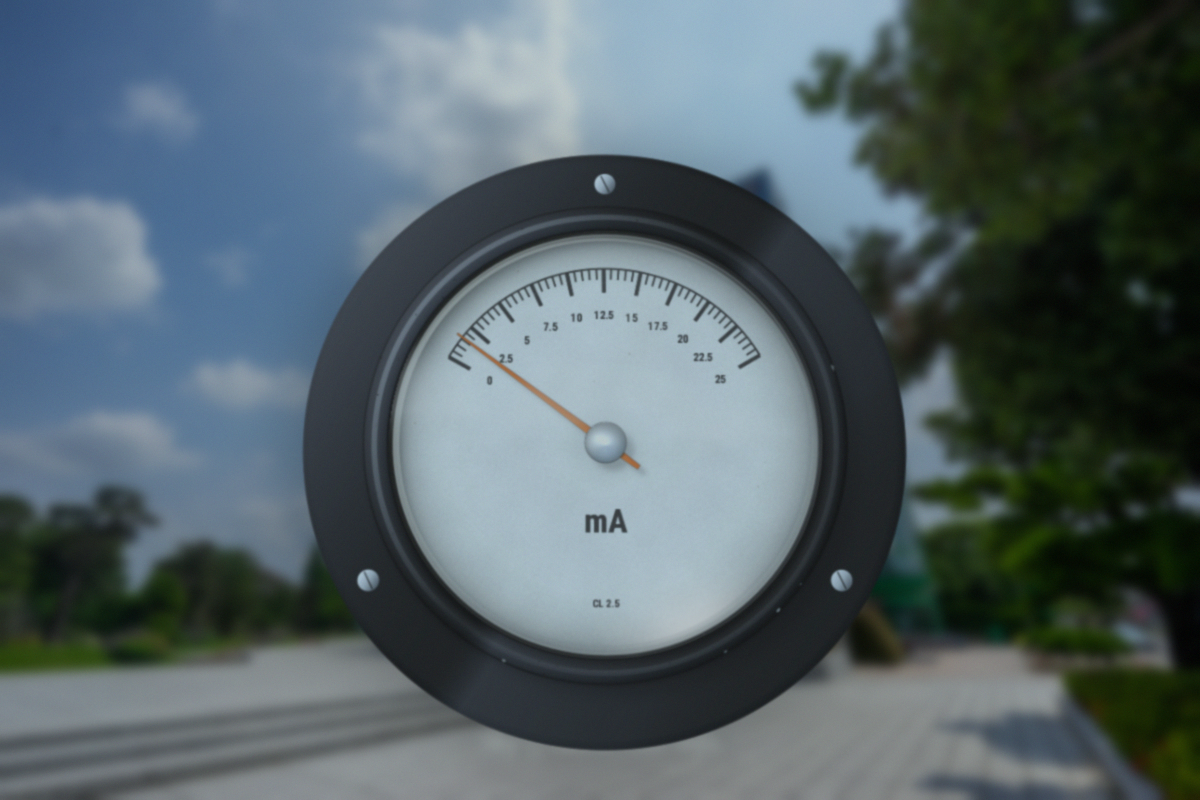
1.5 mA
